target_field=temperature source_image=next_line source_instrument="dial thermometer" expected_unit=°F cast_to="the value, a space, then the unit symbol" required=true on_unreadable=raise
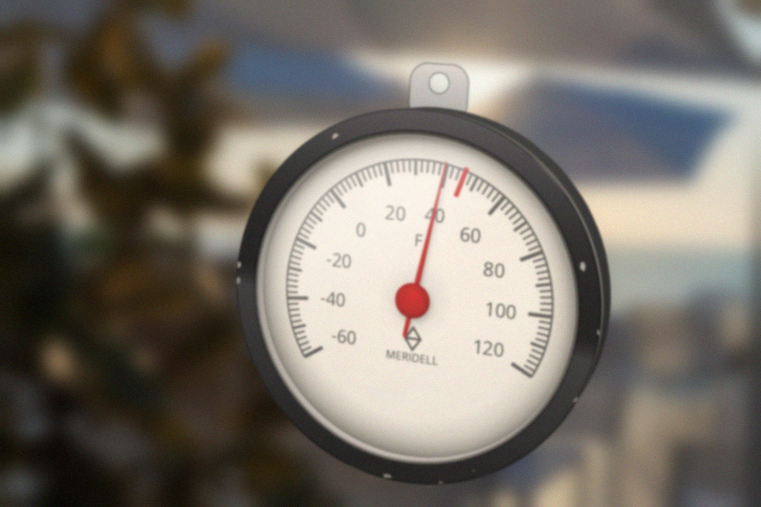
40 °F
